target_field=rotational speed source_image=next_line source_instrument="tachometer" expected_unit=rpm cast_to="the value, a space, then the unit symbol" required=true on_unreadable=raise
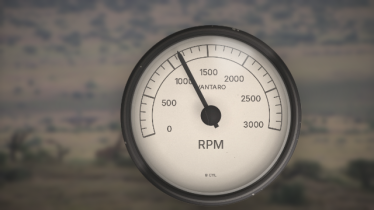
1150 rpm
